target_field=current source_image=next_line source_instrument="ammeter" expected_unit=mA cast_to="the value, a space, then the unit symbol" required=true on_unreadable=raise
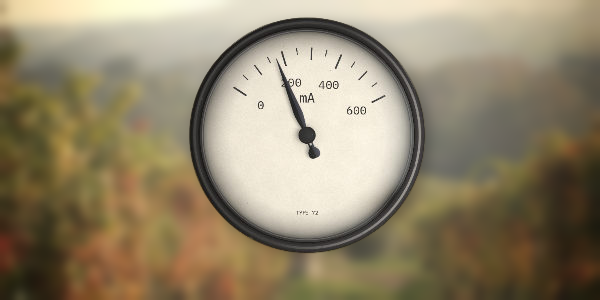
175 mA
